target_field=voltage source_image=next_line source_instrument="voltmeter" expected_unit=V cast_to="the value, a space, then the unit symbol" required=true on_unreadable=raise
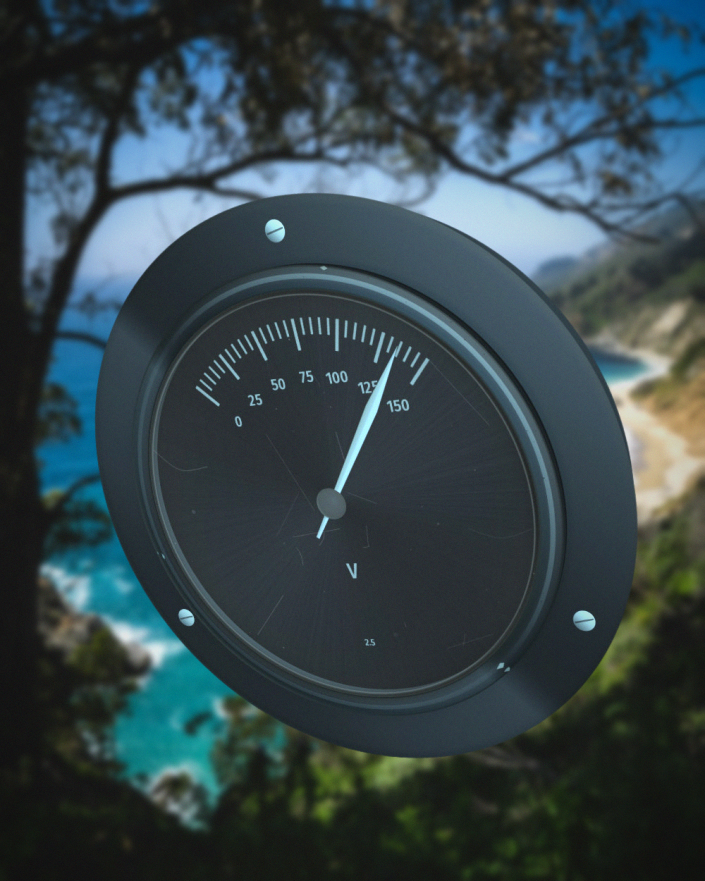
135 V
